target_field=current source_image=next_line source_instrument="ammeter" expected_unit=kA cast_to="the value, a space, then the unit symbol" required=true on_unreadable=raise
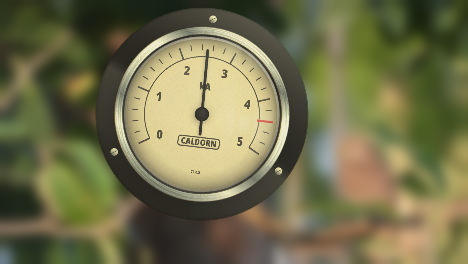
2.5 kA
